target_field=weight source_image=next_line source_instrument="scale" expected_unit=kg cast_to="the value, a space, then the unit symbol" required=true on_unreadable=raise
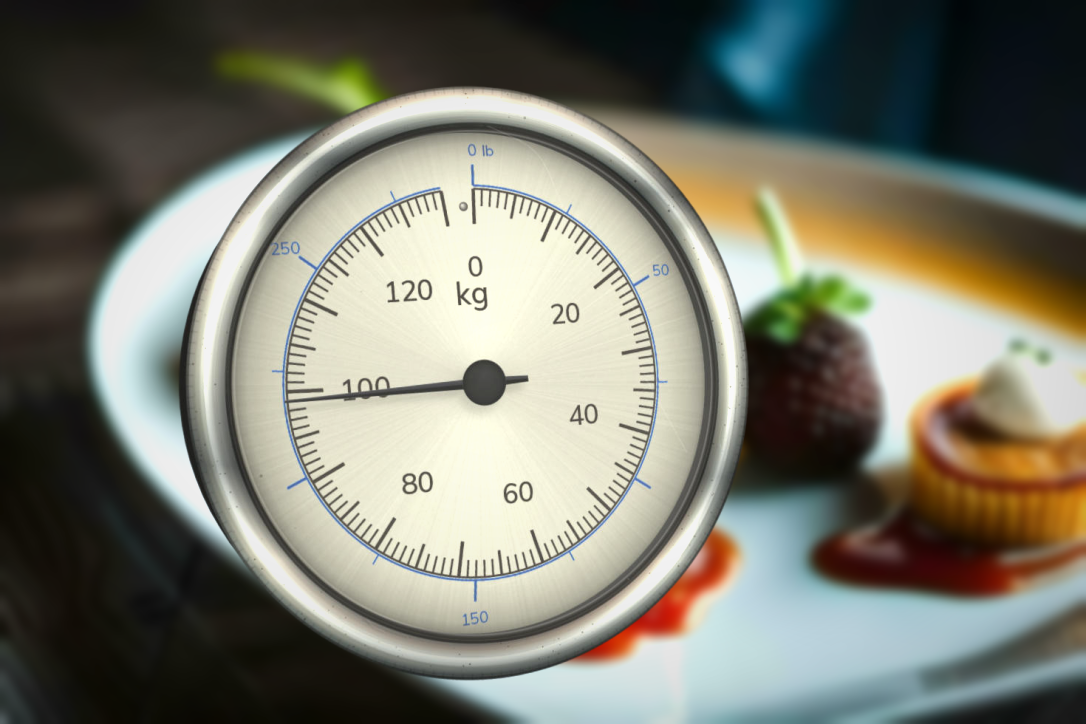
99 kg
